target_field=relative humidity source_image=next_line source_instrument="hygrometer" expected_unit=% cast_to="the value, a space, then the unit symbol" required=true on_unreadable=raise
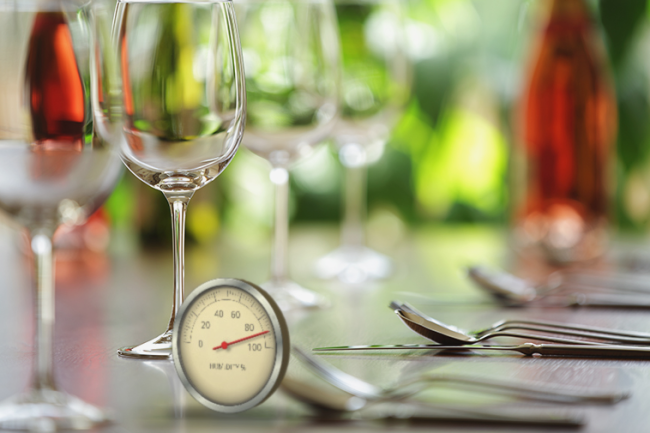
90 %
